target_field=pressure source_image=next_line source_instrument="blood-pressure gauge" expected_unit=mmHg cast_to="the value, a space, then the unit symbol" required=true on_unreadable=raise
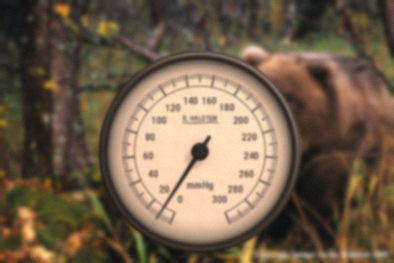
10 mmHg
